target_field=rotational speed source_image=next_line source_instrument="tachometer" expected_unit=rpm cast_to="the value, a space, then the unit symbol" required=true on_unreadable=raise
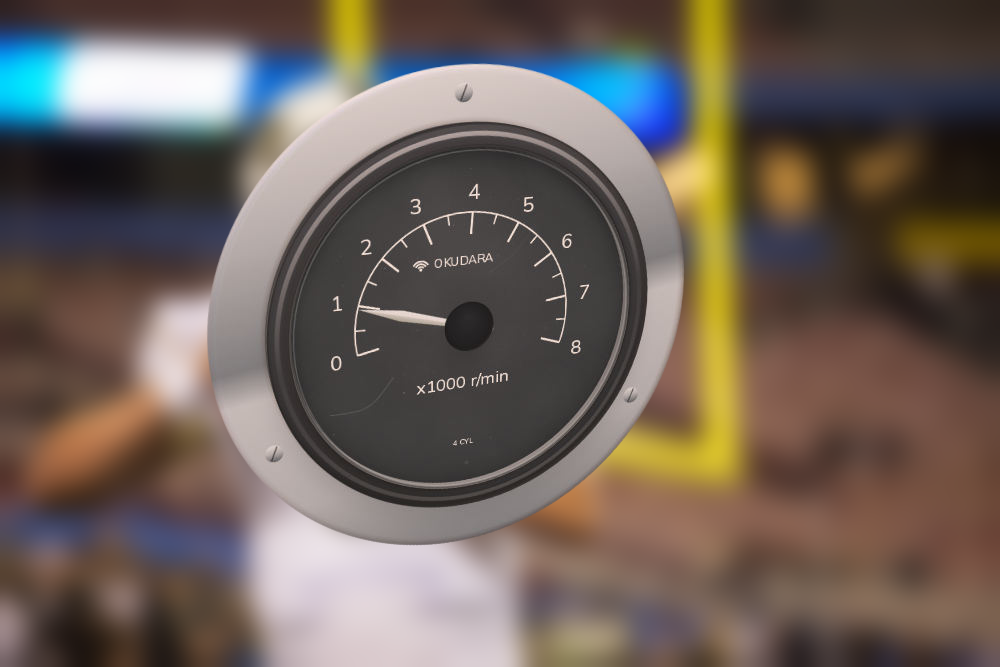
1000 rpm
